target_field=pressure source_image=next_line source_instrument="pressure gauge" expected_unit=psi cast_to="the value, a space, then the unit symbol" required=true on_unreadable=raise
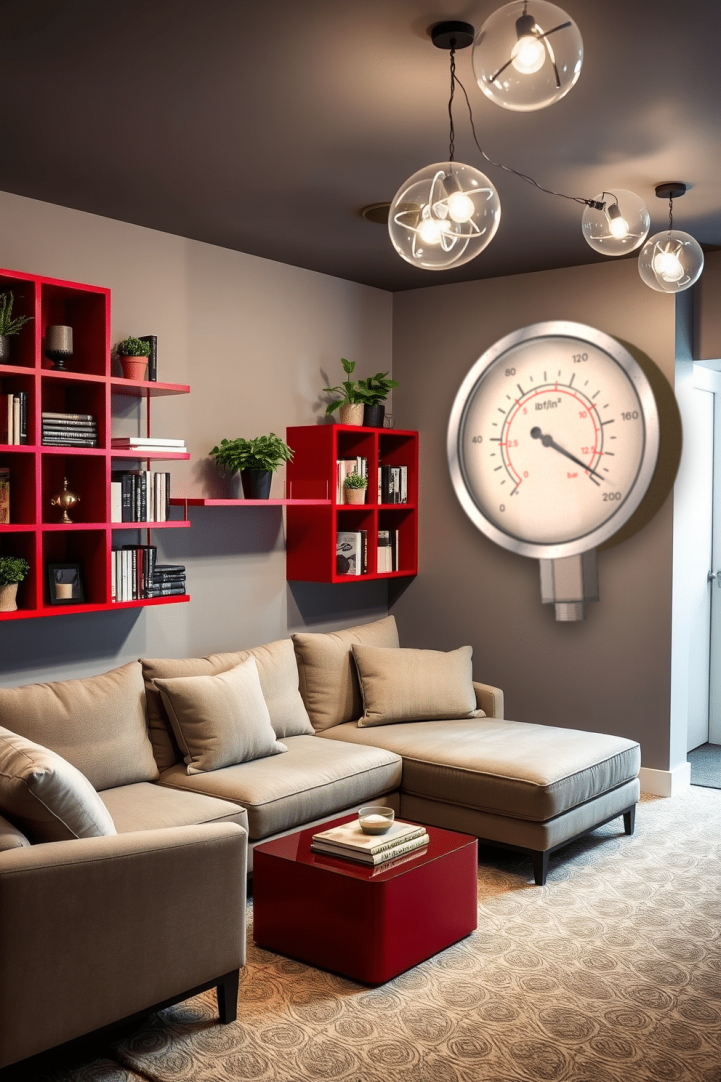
195 psi
